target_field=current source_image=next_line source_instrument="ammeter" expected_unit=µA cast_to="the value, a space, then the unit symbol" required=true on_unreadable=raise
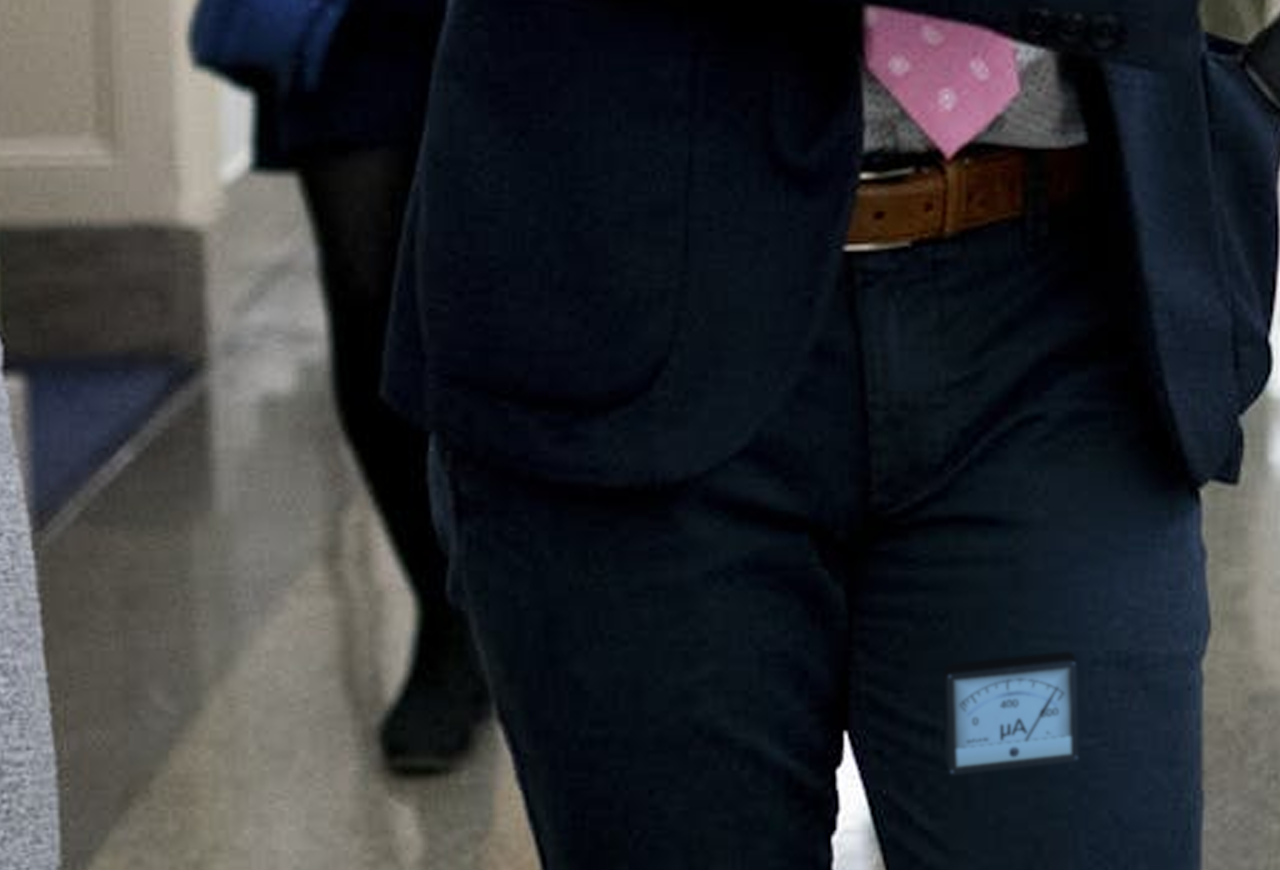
575 µA
